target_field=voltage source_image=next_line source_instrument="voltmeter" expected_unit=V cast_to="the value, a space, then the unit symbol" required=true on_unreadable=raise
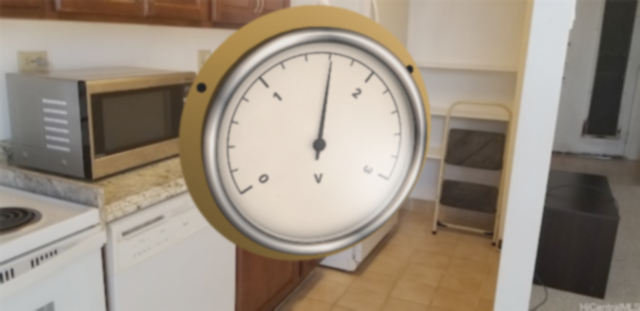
1.6 V
